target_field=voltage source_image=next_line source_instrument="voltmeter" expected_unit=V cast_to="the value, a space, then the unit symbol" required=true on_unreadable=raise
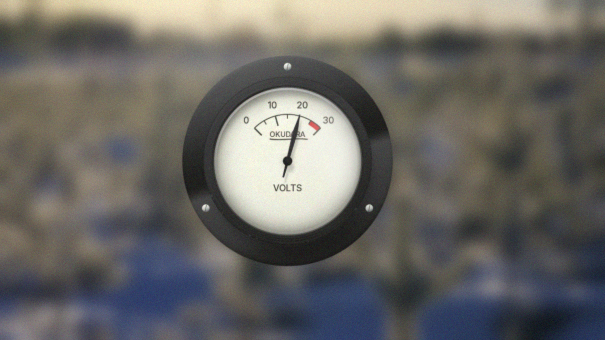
20 V
